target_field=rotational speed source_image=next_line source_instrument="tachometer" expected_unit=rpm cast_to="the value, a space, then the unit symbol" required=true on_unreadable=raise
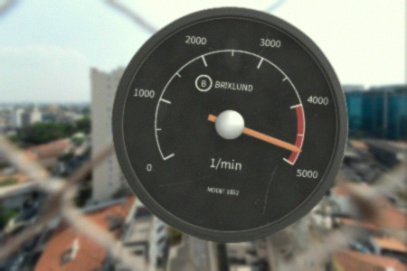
4750 rpm
